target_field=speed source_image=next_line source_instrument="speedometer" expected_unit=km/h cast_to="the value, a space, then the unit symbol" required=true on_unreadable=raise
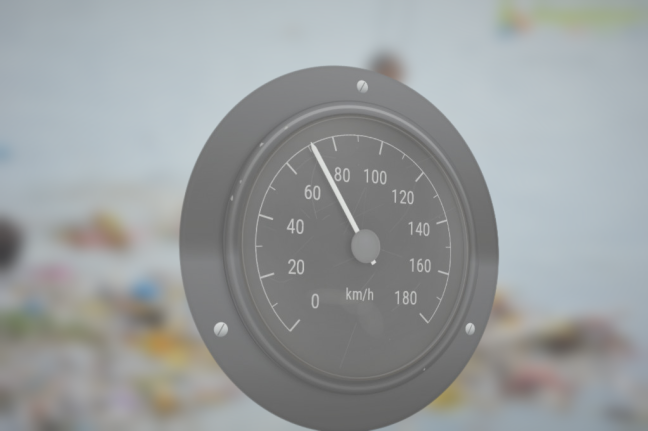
70 km/h
